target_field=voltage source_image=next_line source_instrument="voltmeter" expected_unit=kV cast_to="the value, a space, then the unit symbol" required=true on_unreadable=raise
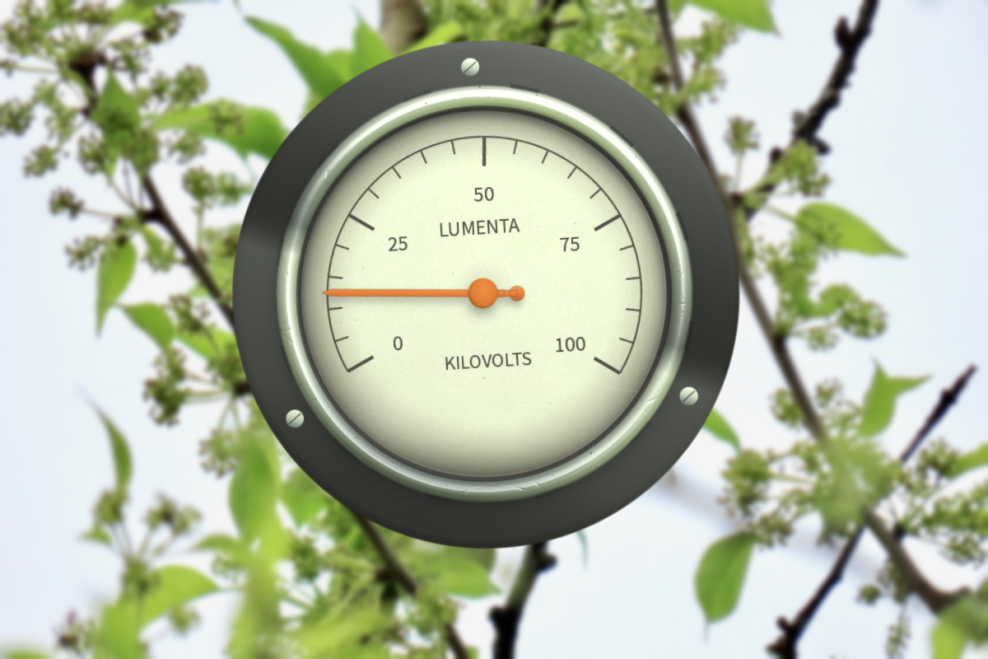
12.5 kV
